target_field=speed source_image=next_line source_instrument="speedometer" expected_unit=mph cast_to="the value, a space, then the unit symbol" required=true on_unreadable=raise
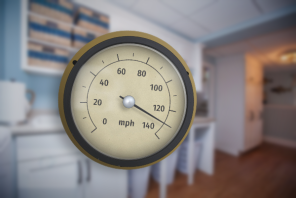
130 mph
